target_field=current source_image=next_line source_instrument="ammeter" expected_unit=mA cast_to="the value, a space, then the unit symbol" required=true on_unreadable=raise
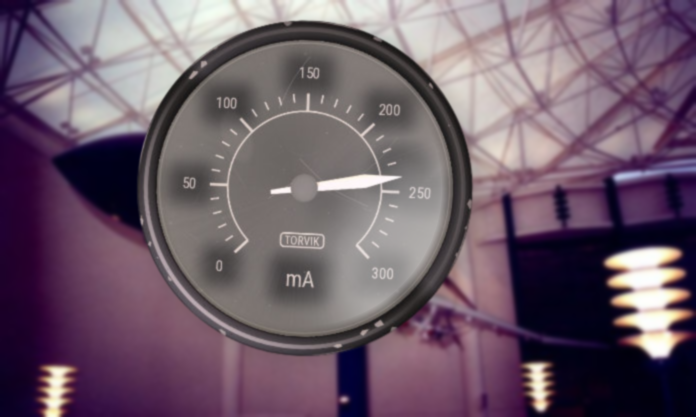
240 mA
